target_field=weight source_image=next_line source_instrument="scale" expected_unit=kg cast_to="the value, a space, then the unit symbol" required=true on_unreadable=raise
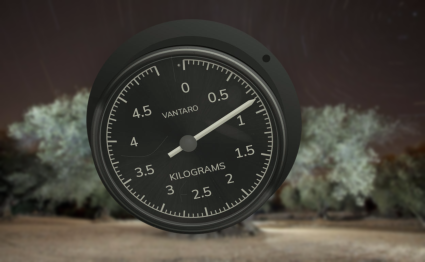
0.85 kg
